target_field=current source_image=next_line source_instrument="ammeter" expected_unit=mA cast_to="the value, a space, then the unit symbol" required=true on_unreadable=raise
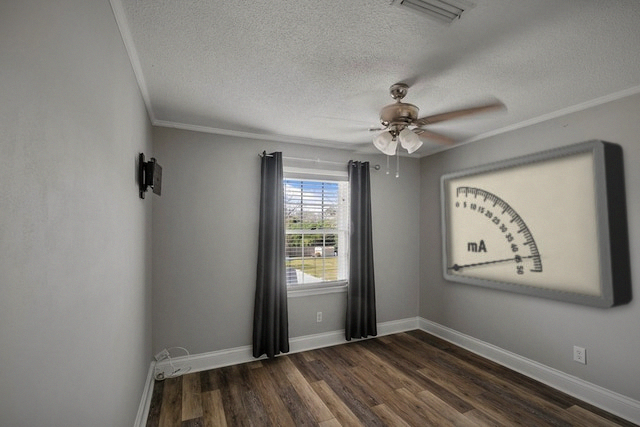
45 mA
